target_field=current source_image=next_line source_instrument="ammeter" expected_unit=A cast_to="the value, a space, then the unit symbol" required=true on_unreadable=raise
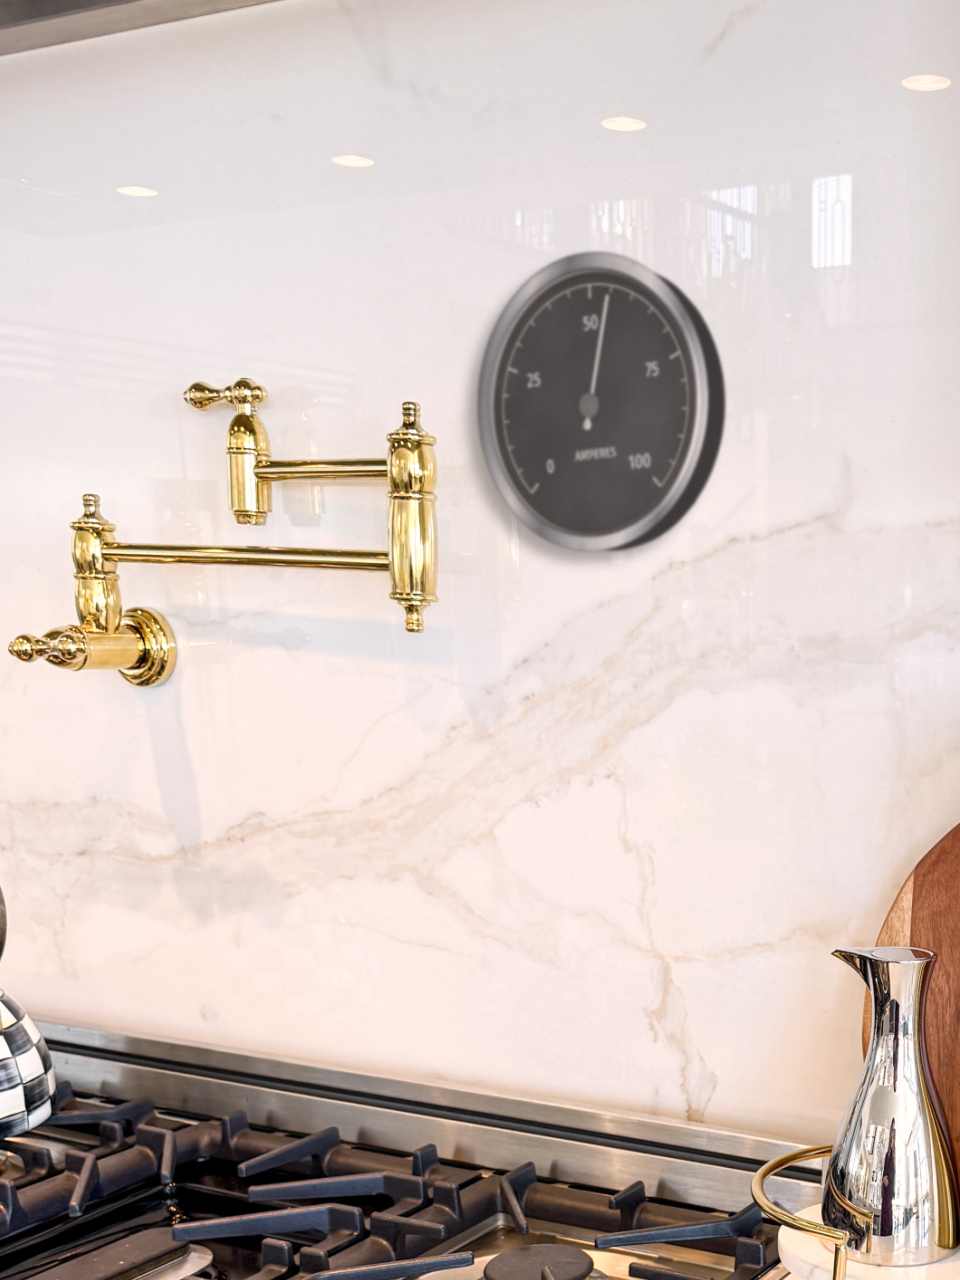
55 A
